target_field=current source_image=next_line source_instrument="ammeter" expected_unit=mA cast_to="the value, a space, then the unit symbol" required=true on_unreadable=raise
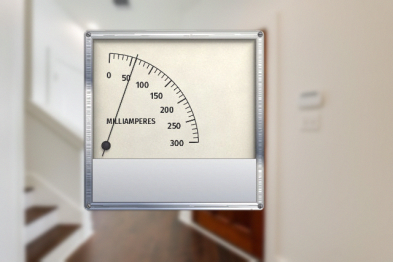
60 mA
